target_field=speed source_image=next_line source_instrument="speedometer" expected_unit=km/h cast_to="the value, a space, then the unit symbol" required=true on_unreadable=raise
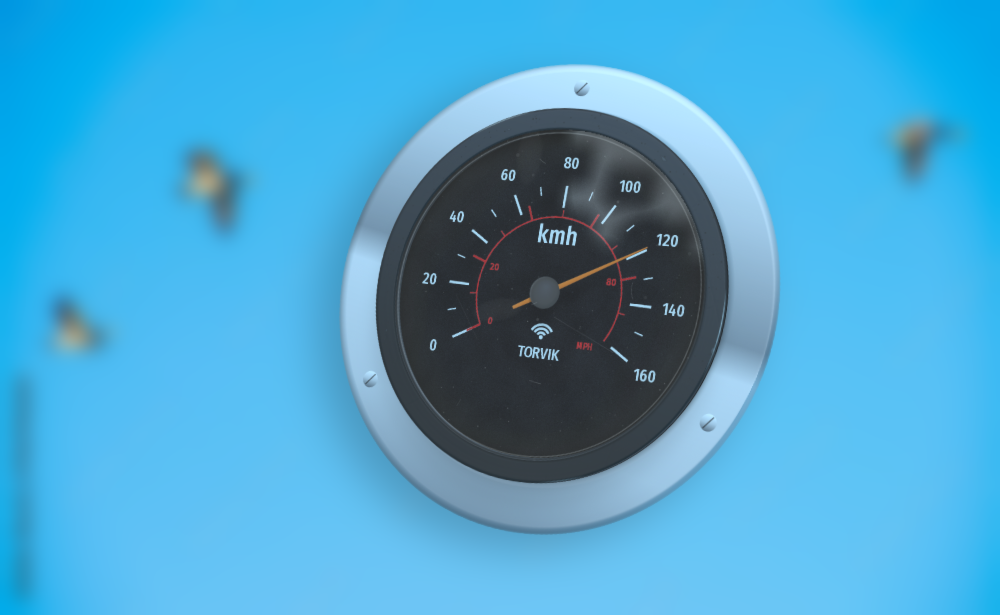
120 km/h
